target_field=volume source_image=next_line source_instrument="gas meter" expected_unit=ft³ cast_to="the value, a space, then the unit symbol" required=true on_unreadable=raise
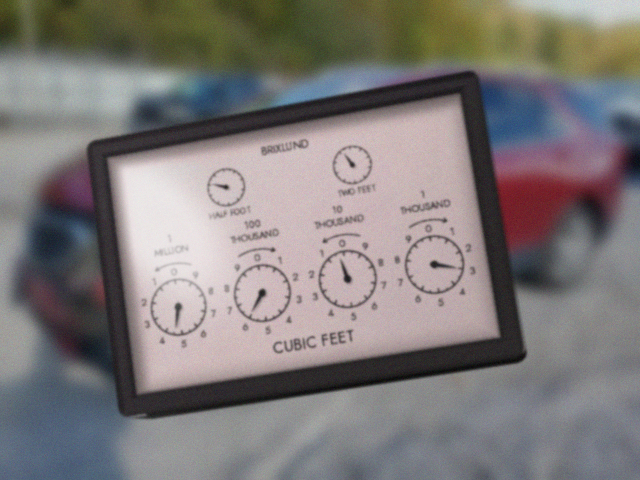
460300 ft³
